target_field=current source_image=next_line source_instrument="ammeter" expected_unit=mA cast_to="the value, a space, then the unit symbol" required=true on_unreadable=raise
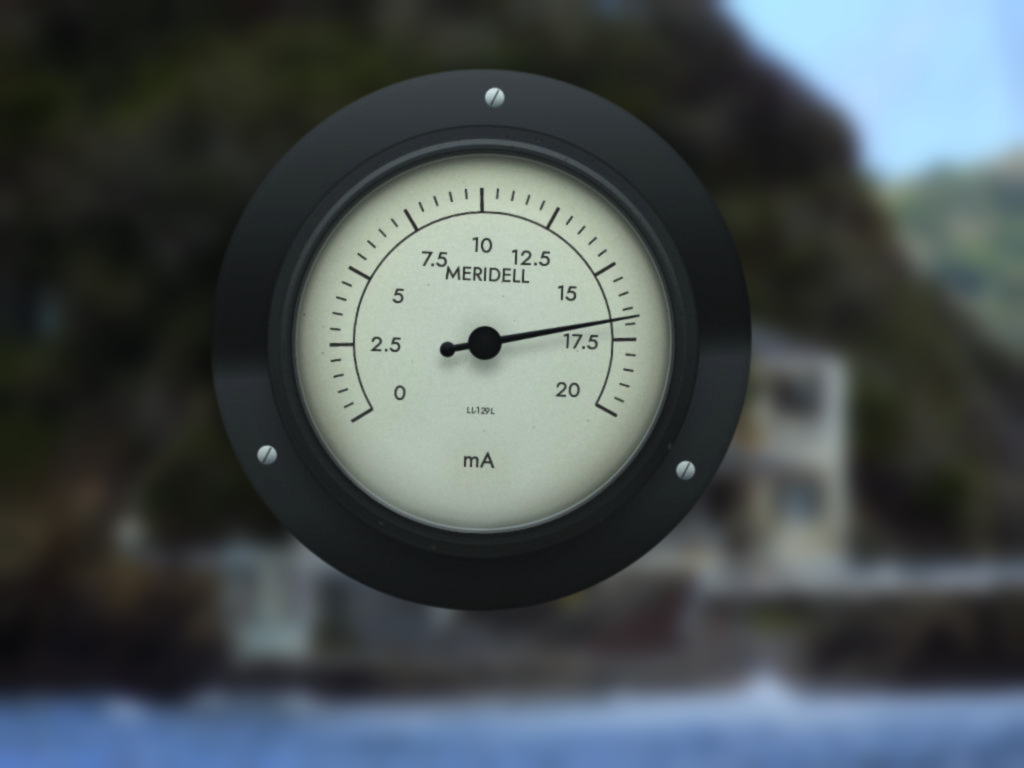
16.75 mA
